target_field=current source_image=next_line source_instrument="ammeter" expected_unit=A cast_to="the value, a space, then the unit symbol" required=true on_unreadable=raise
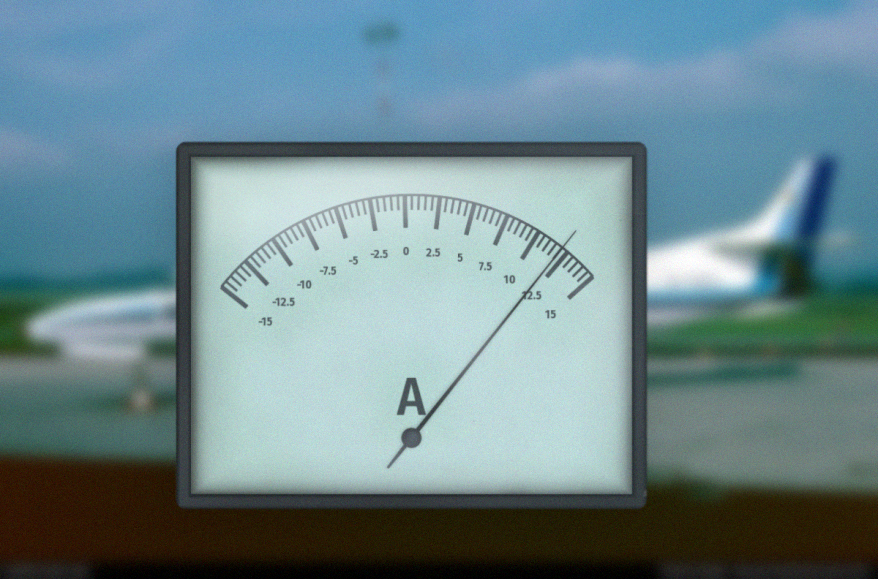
12 A
